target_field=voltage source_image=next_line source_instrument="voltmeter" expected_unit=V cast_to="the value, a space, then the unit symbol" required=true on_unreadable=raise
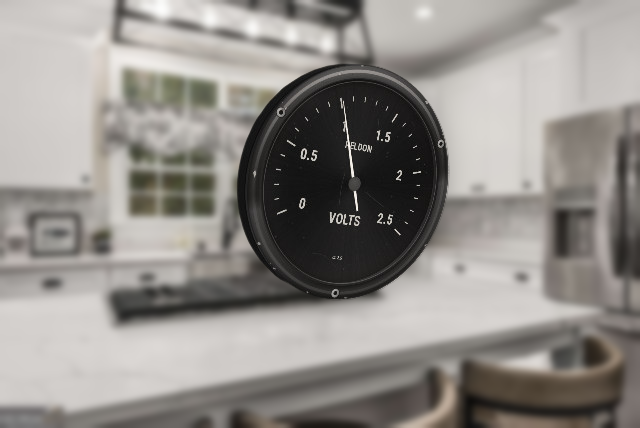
1 V
